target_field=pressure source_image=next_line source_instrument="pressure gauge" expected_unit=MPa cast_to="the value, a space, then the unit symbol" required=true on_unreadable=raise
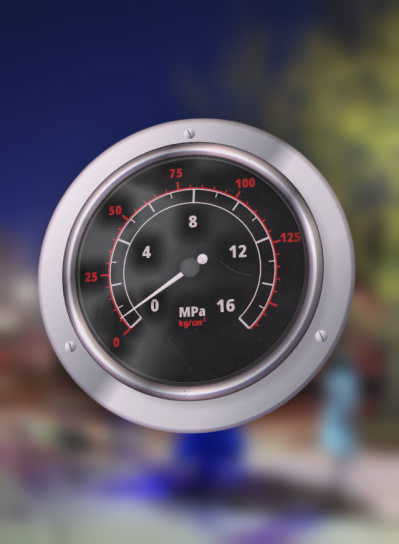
0.5 MPa
